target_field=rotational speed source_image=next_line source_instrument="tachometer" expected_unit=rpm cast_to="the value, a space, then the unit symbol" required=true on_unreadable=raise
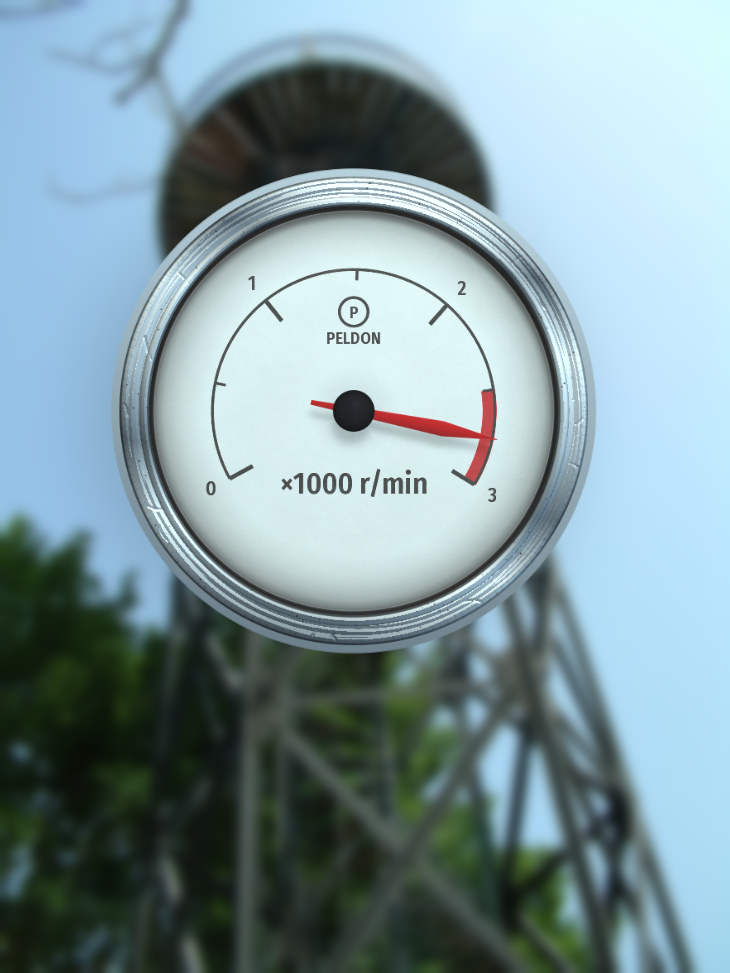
2750 rpm
